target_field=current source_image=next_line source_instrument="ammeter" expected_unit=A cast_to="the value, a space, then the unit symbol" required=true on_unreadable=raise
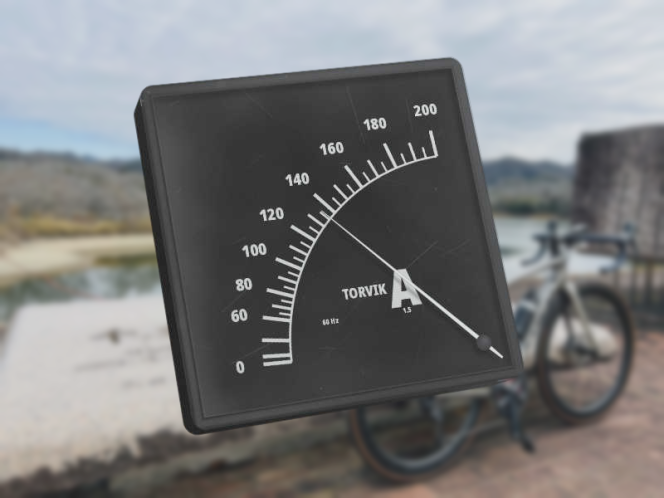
135 A
